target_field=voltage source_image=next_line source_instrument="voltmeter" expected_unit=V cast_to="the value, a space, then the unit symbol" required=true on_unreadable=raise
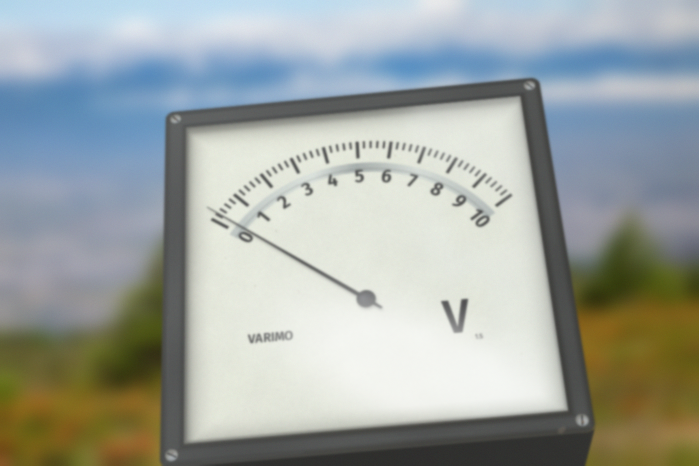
0.2 V
